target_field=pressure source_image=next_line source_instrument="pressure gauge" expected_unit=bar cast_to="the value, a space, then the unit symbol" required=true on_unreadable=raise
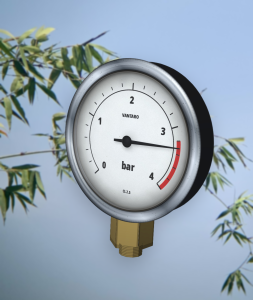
3.3 bar
